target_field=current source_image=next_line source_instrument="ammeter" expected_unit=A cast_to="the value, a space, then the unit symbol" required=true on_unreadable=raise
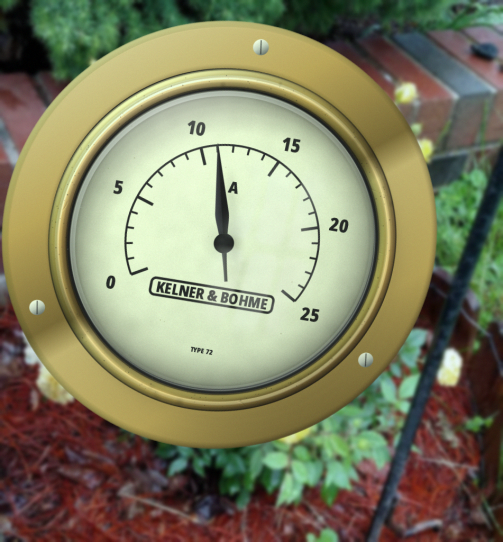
11 A
